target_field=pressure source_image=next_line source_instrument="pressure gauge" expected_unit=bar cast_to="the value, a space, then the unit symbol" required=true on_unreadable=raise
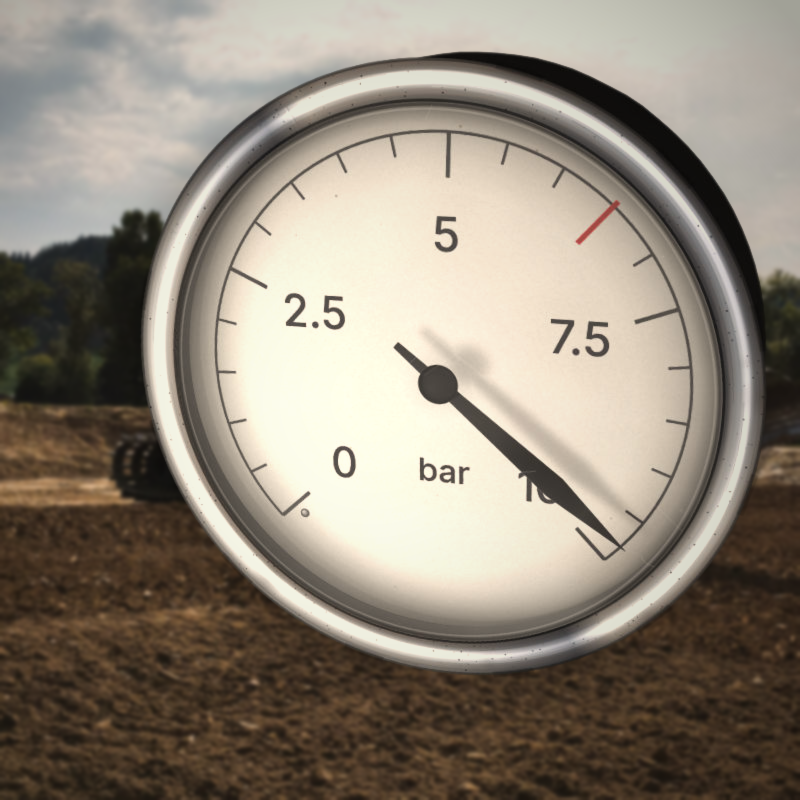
9.75 bar
